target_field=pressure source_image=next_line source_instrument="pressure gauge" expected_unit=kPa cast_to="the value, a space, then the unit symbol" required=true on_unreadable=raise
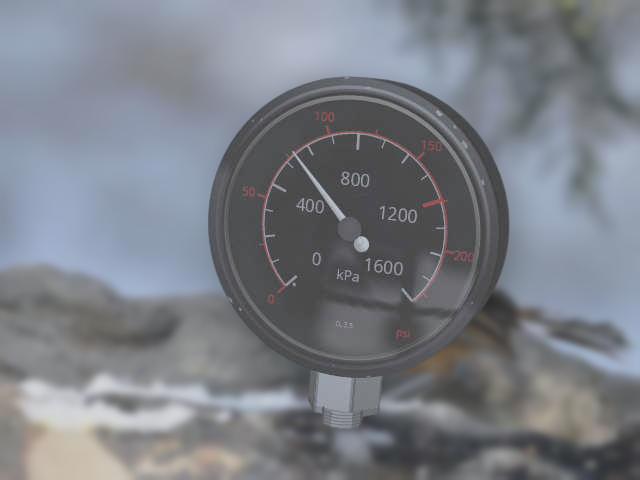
550 kPa
